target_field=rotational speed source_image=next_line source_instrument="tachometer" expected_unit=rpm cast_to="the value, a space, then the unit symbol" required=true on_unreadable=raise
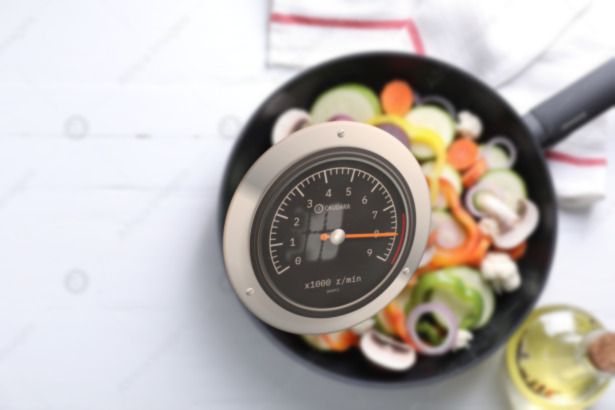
8000 rpm
